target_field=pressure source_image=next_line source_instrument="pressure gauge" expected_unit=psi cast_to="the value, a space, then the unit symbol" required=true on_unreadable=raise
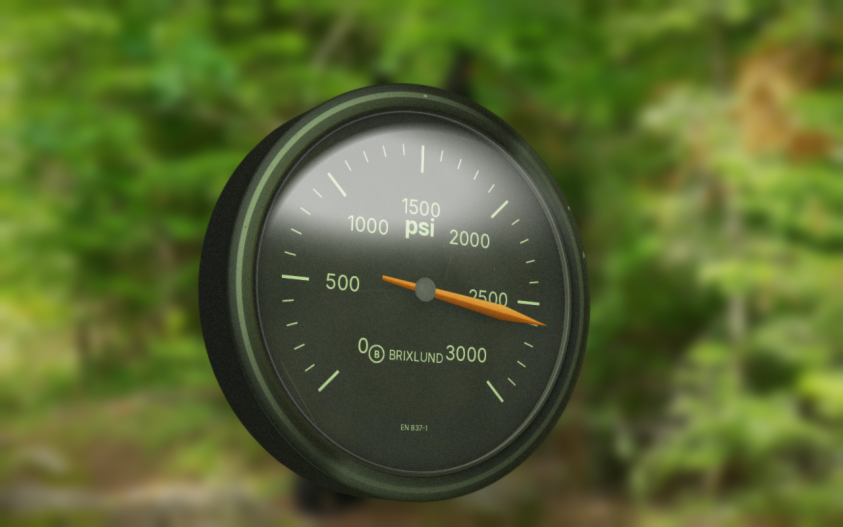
2600 psi
